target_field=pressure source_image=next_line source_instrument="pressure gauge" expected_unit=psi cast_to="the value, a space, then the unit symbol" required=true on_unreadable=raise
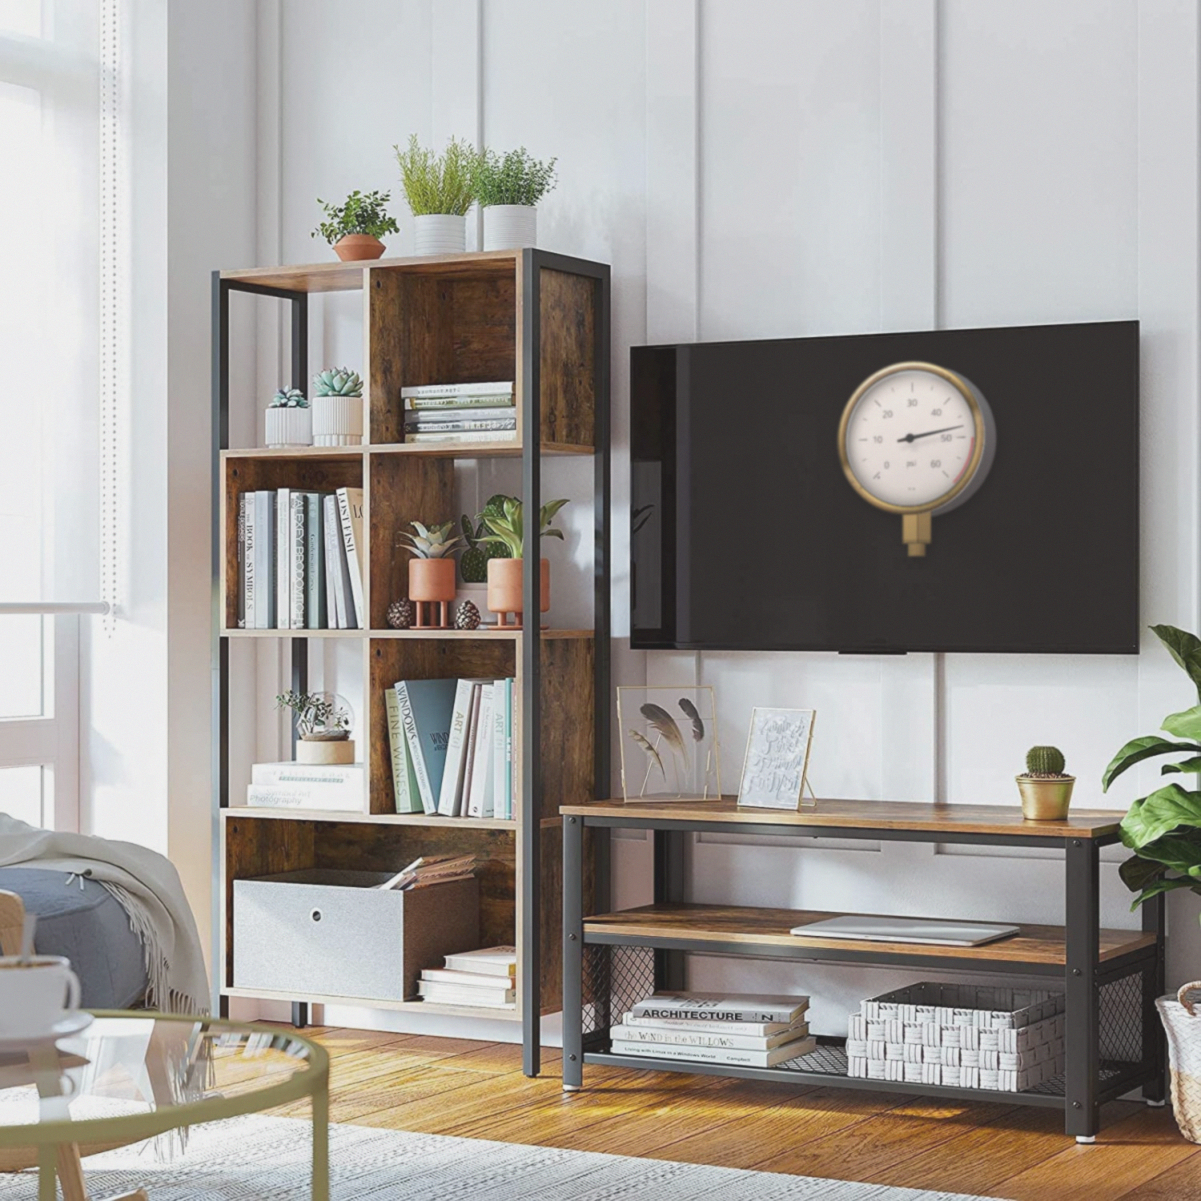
47.5 psi
